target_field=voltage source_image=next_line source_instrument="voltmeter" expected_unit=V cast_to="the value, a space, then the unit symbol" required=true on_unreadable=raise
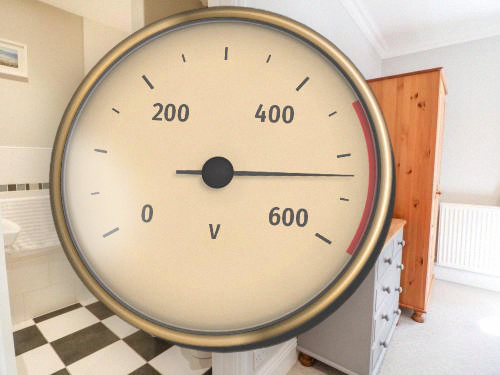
525 V
